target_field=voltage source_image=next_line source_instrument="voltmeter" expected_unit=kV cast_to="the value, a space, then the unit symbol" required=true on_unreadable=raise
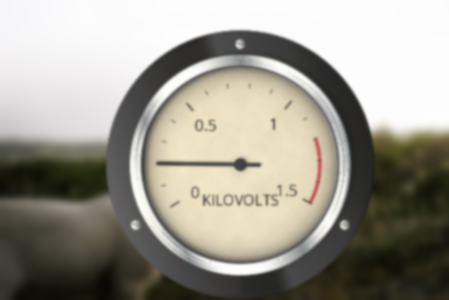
0.2 kV
